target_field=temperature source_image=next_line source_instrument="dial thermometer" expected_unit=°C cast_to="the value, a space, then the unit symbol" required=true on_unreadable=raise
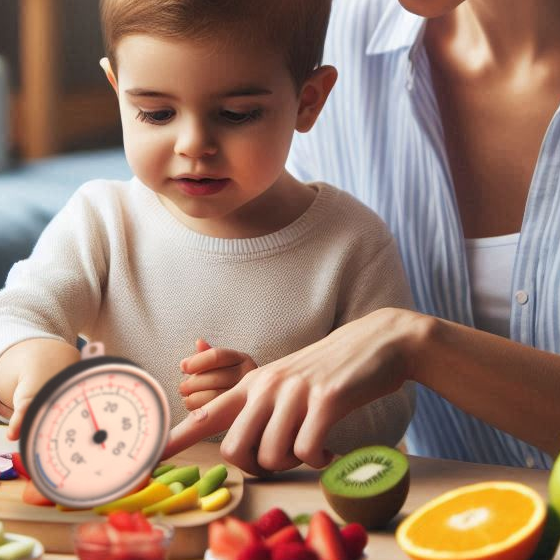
4 °C
